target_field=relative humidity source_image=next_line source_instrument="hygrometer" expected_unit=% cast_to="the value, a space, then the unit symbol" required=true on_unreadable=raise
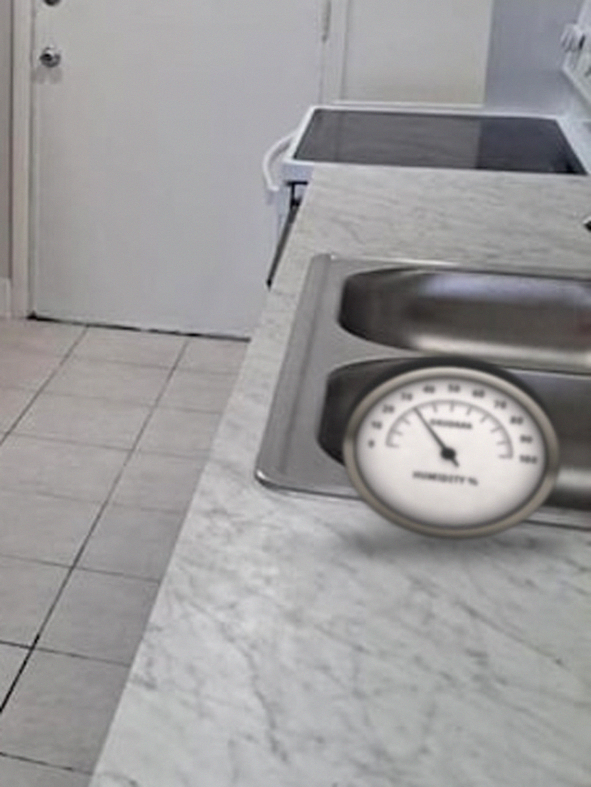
30 %
